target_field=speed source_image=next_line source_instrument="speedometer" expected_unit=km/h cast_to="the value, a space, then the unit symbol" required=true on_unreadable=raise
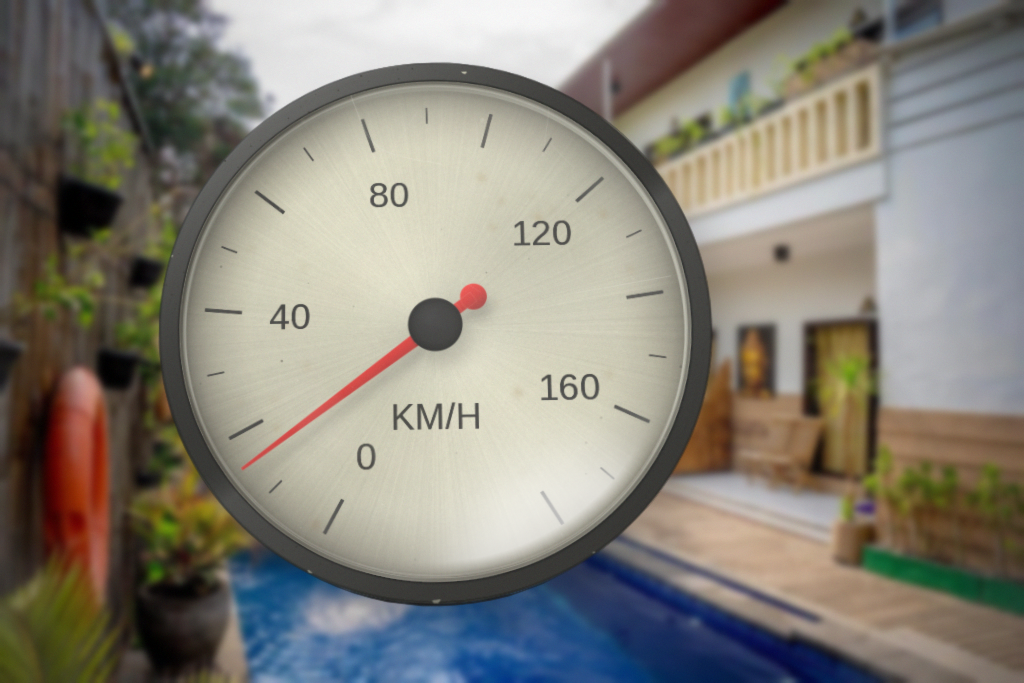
15 km/h
